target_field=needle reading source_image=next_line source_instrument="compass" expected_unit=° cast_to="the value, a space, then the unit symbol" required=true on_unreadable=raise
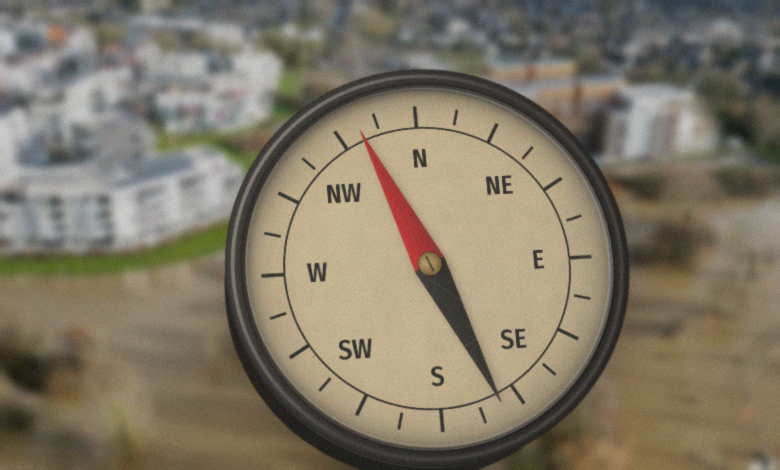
337.5 °
